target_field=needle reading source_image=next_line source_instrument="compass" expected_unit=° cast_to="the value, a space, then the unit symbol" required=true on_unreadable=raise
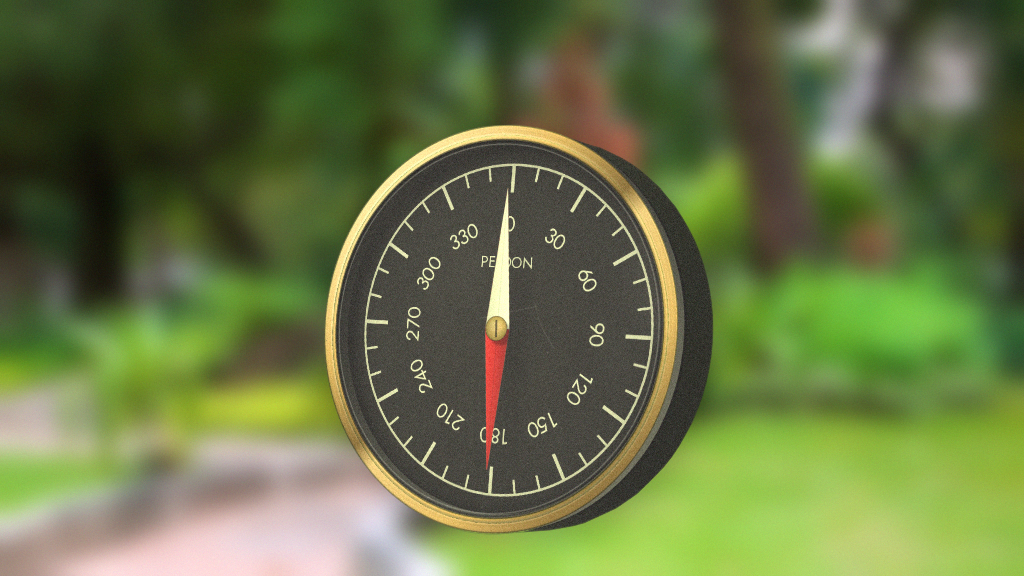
180 °
